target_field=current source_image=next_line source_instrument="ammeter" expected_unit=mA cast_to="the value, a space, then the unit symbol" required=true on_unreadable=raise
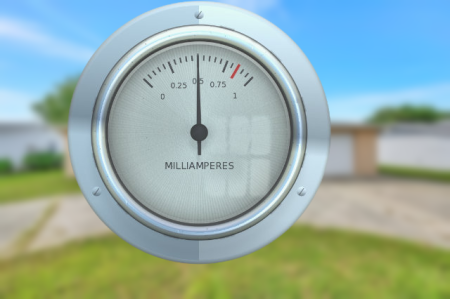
0.5 mA
